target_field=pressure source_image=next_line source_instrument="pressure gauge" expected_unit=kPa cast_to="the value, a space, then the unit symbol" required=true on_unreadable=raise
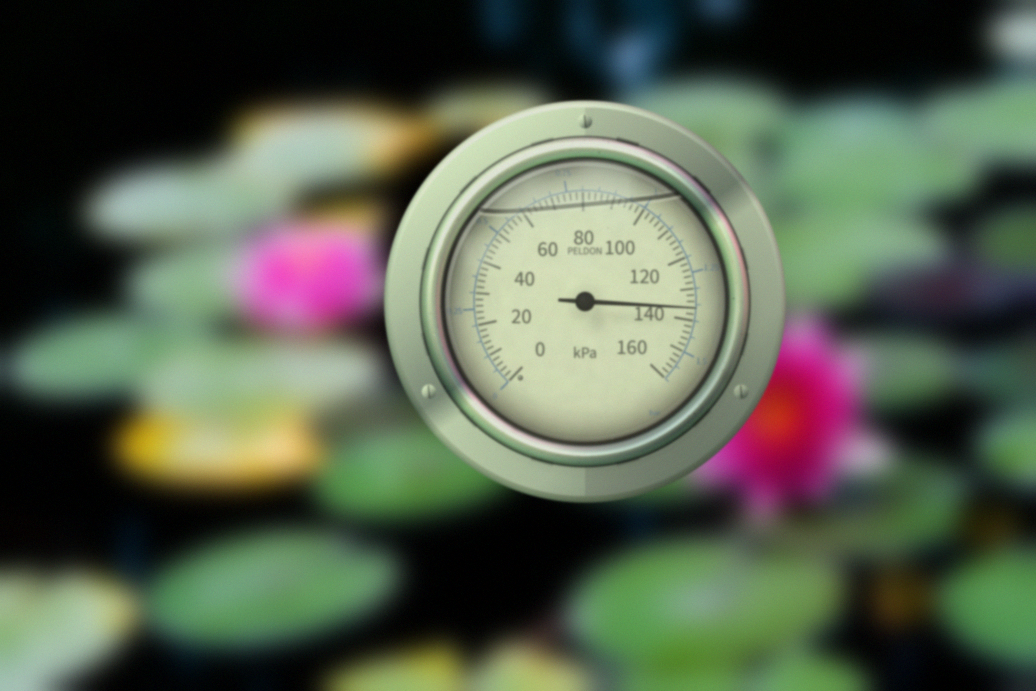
136 kPa
